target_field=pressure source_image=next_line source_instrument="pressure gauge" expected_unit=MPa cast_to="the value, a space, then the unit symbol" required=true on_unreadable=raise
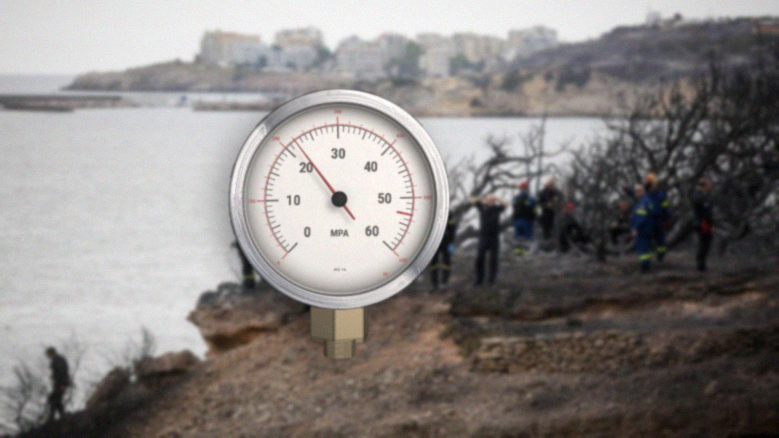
22 MPa
